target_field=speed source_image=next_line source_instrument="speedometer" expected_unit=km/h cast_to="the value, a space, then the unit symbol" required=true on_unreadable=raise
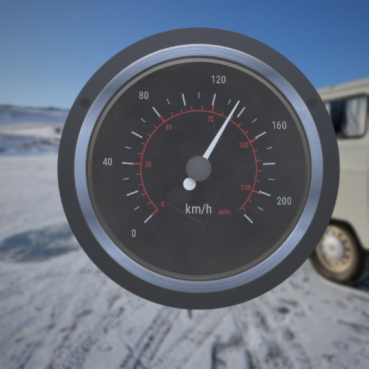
135 km/h
